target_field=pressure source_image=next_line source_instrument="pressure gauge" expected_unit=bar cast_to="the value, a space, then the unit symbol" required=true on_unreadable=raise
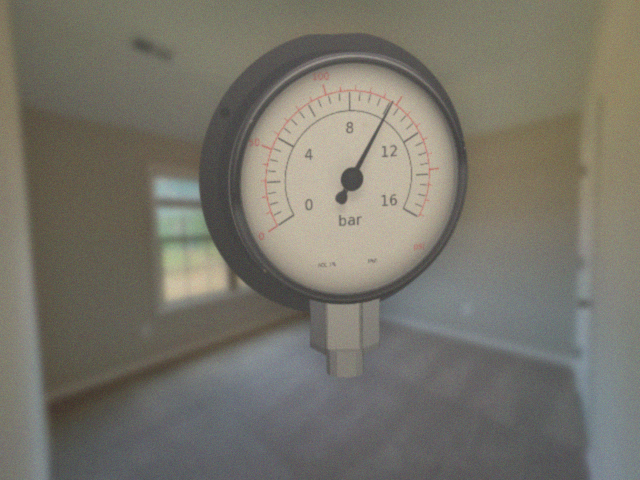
10 bar
